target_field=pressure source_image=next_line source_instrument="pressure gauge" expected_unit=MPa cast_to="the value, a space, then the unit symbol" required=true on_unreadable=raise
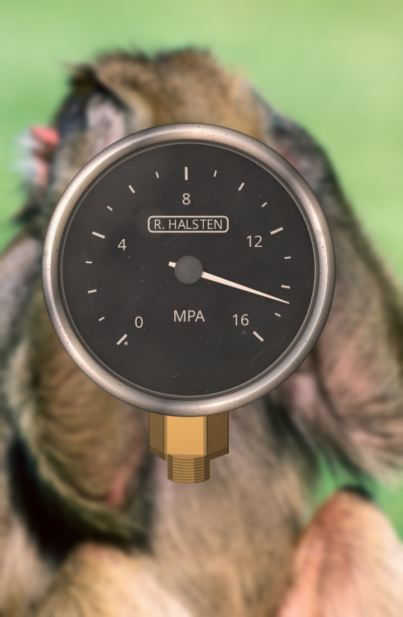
14.5 MPa
